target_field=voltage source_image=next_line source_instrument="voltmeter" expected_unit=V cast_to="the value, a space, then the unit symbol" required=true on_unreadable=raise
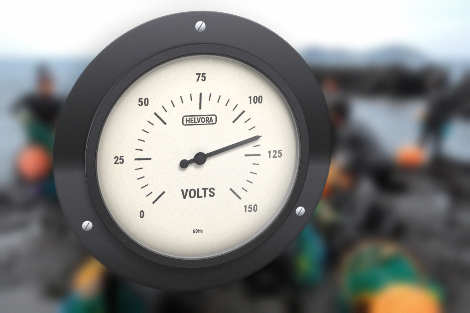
115 V
